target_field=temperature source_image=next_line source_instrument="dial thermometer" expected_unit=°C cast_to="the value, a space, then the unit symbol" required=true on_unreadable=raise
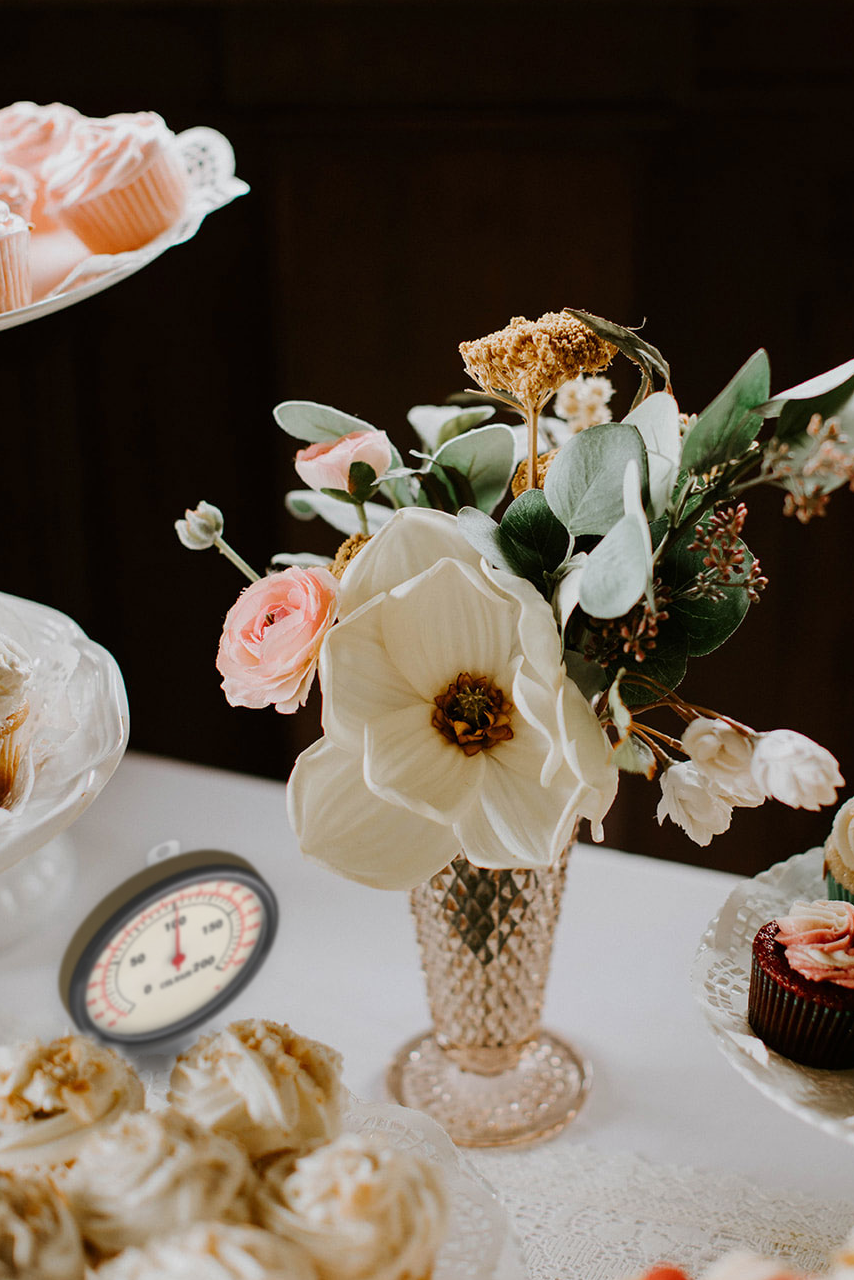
100 °C
